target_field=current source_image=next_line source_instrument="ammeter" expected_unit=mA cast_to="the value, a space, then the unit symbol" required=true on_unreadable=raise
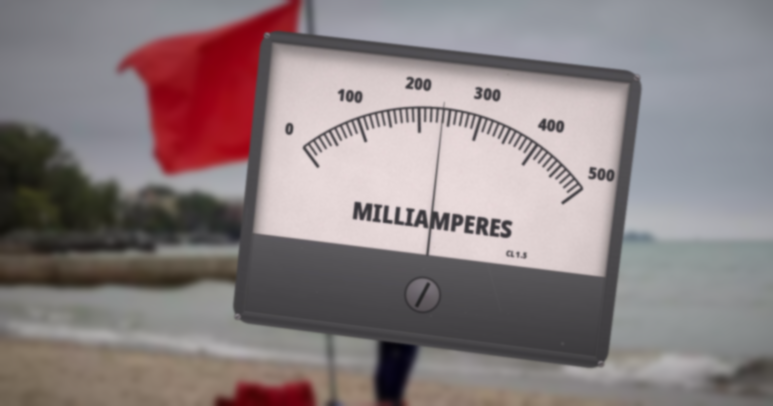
240 mA
